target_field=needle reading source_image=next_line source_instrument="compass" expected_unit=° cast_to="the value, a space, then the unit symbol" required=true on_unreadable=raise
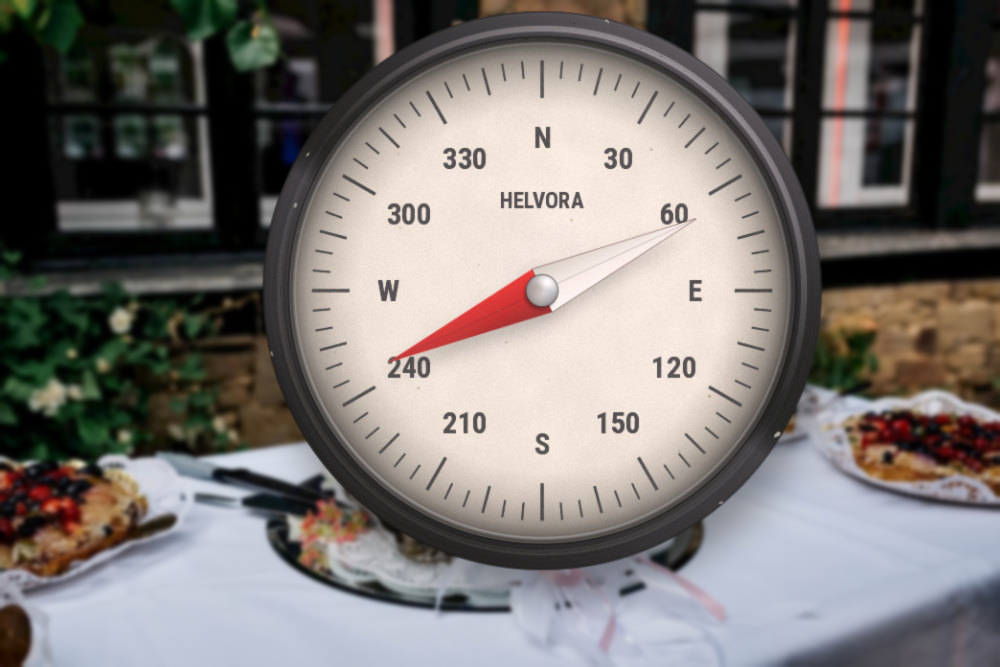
245 °
